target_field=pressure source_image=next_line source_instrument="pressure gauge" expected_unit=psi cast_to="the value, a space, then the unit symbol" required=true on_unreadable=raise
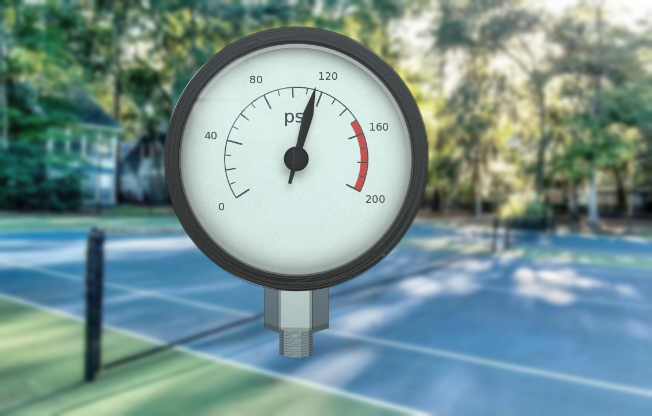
115 psi
